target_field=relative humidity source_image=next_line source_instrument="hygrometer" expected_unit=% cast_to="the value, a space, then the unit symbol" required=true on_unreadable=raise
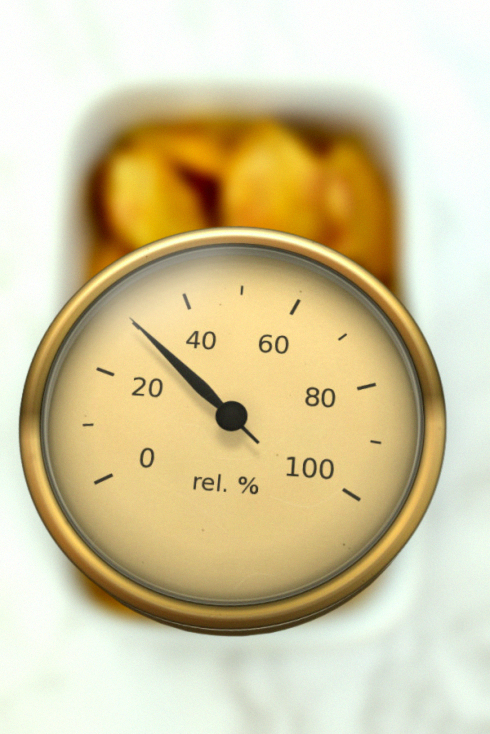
30 %
